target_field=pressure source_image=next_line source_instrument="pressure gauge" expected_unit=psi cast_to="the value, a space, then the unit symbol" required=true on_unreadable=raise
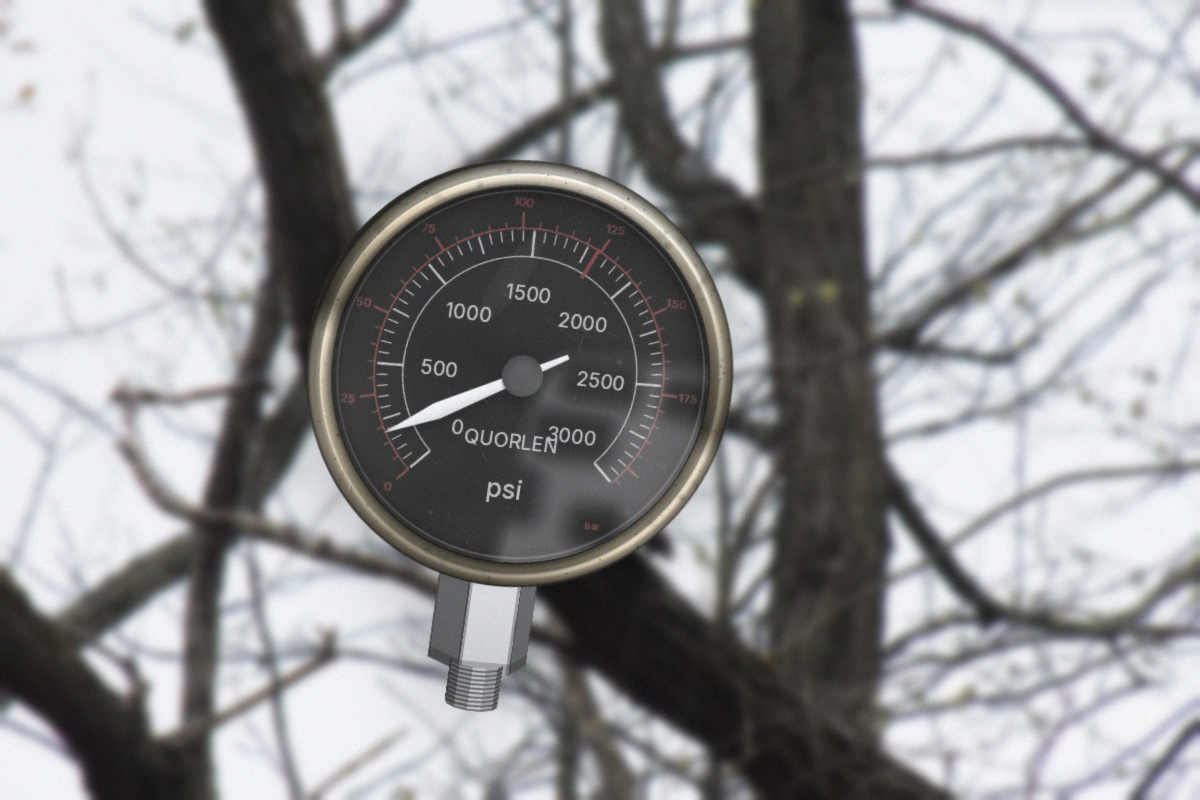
200 psi
